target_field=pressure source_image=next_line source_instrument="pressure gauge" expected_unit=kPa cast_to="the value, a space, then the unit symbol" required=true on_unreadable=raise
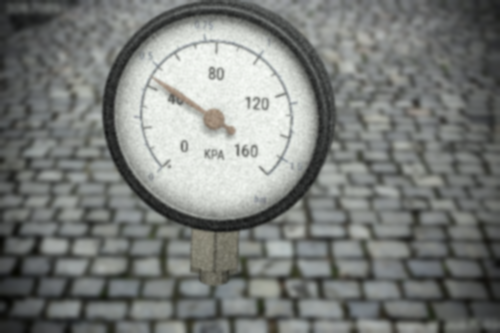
45 kPa
